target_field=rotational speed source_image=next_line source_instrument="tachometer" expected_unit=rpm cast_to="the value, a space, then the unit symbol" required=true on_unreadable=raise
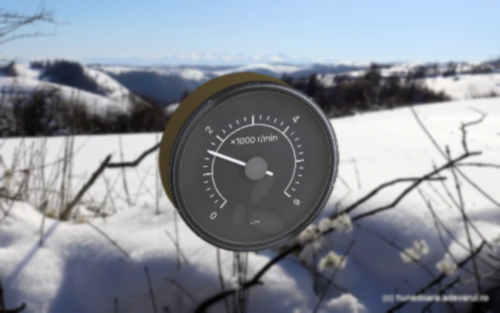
1600 rpm
